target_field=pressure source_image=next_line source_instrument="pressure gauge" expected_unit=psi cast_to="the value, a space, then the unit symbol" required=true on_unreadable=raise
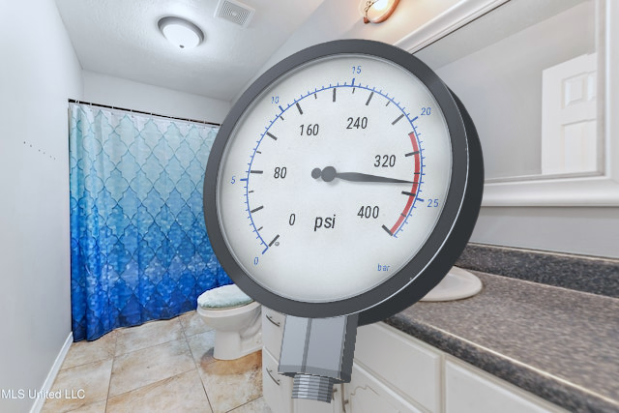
350 psi
